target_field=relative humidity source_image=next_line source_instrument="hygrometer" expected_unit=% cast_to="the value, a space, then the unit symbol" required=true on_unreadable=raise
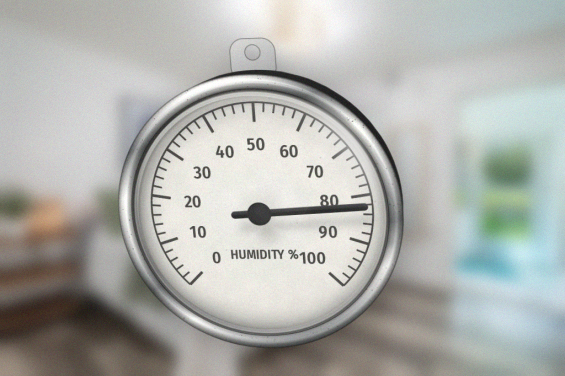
82 %
